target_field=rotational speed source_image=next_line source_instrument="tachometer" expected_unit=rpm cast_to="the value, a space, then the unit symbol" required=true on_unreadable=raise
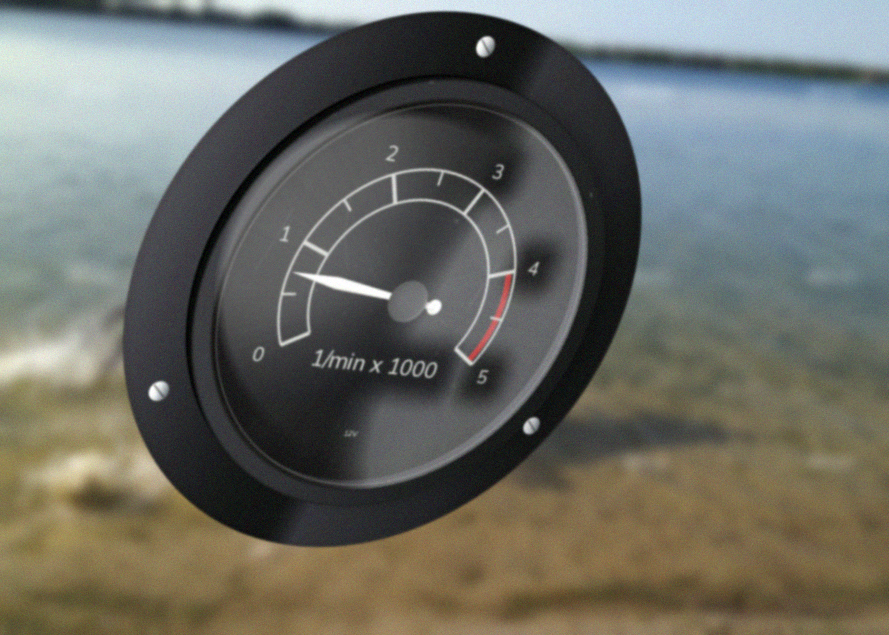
750 rpm
